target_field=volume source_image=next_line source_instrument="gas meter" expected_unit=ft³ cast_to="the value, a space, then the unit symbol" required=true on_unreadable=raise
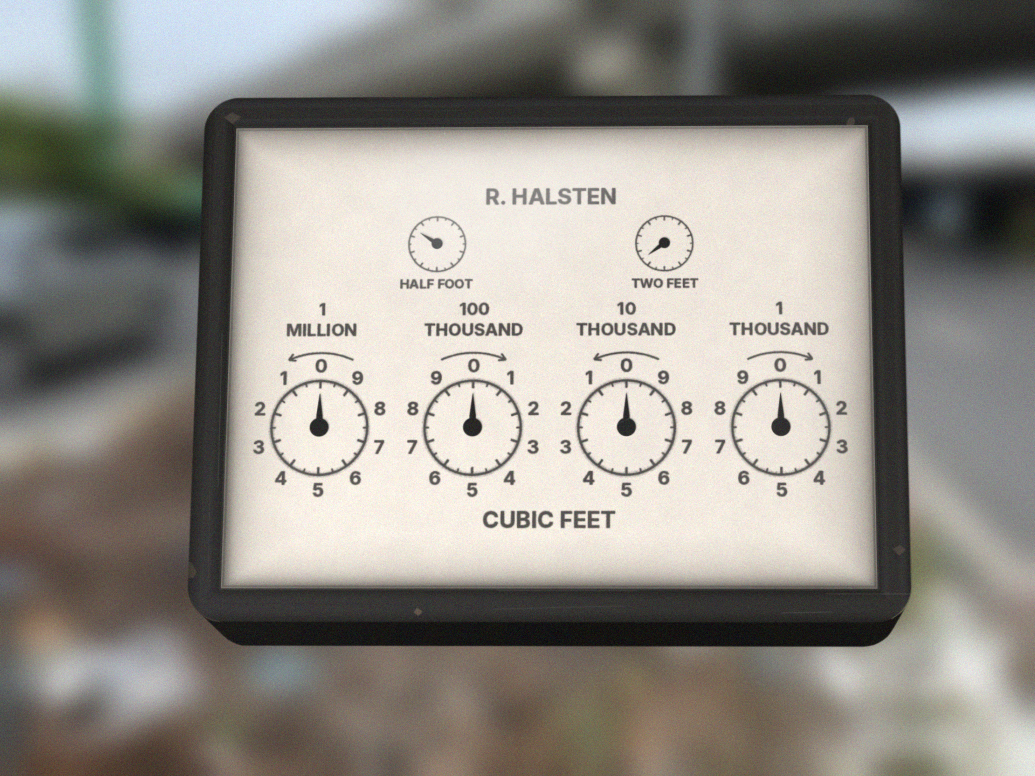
0 ft³
